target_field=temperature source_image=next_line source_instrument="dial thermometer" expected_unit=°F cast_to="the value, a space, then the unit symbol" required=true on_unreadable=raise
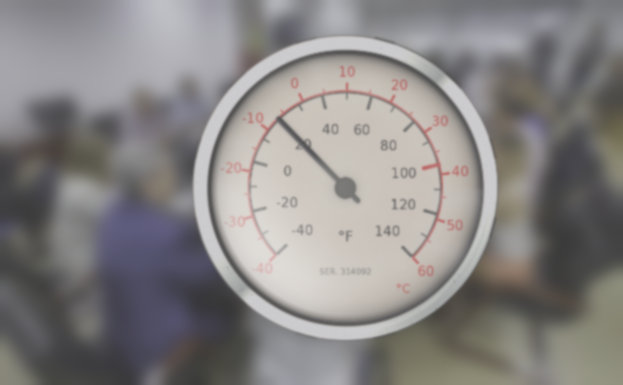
20 °F
